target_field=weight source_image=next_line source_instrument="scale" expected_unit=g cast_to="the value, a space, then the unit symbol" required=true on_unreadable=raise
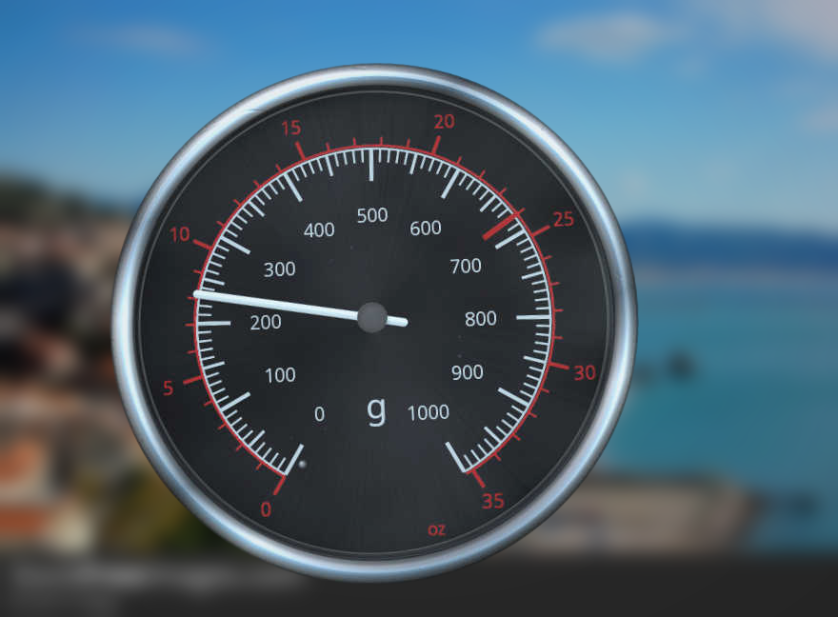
230 g
